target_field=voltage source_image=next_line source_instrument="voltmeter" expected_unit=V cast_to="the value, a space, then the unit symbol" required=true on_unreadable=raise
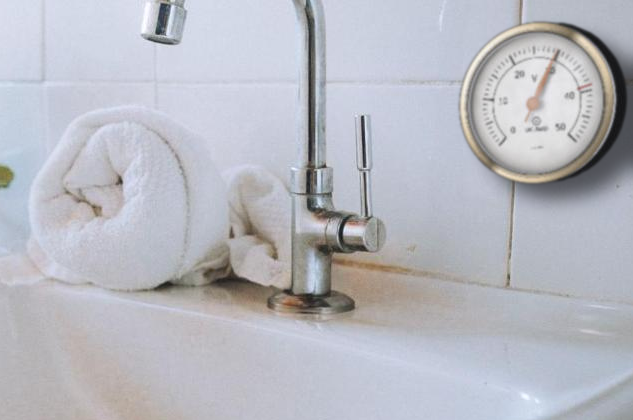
30 V
